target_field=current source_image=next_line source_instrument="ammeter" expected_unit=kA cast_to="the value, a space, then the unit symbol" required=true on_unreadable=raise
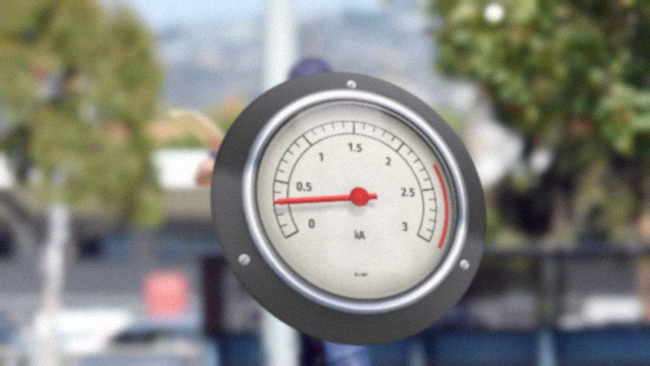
0.3 kA
